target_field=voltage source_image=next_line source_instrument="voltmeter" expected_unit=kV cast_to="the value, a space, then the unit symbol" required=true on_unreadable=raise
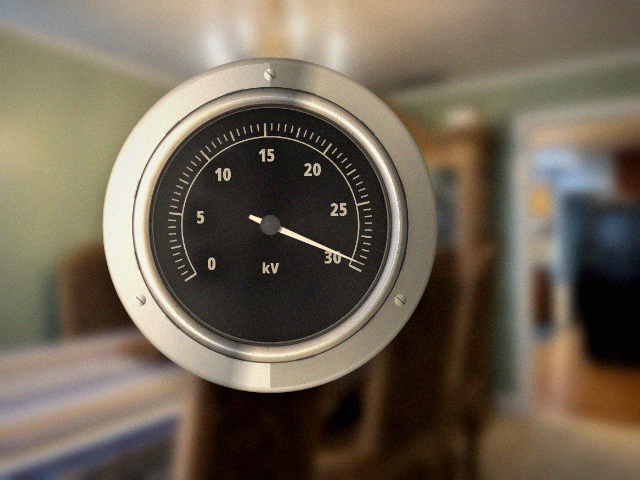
29.5 kV
